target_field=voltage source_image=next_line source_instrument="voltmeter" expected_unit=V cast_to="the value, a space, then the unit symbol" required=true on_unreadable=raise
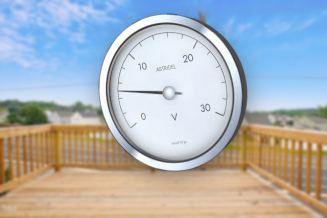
5 V
